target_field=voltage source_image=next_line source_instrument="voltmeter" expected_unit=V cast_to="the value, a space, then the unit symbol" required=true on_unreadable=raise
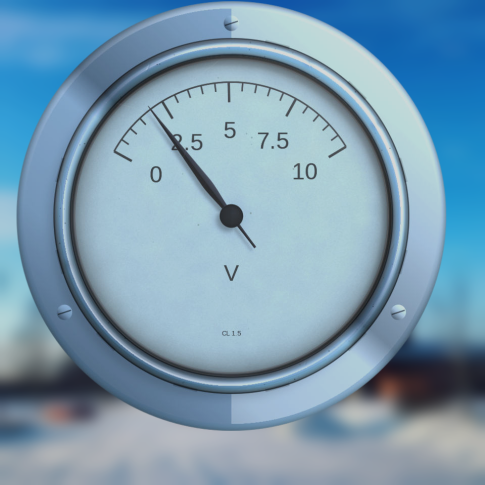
2 V
